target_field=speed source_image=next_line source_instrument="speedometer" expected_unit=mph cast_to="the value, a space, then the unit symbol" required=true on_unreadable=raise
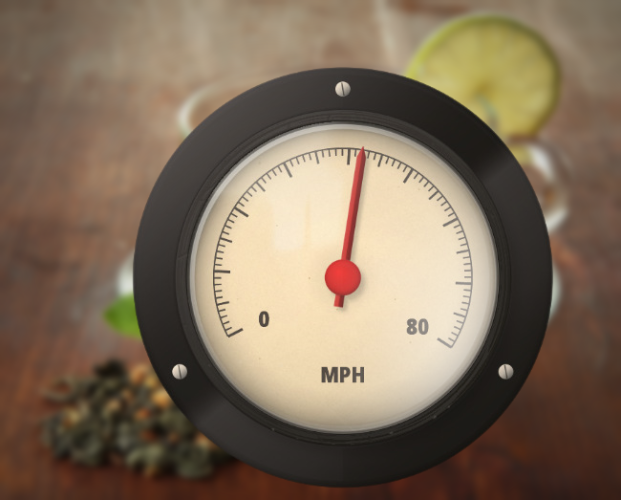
42 mph
